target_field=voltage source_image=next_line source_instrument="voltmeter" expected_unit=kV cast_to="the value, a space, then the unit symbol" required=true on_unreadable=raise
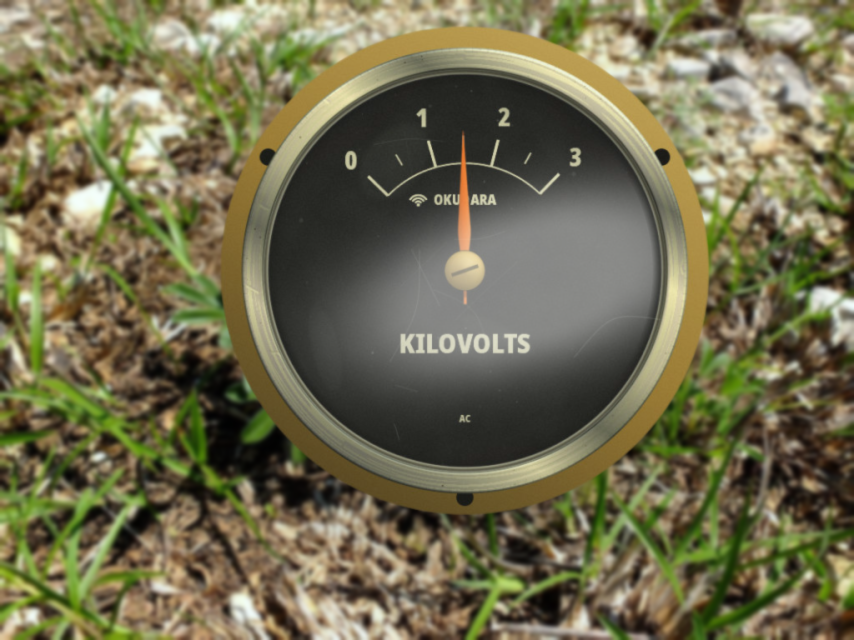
1.5 kV
